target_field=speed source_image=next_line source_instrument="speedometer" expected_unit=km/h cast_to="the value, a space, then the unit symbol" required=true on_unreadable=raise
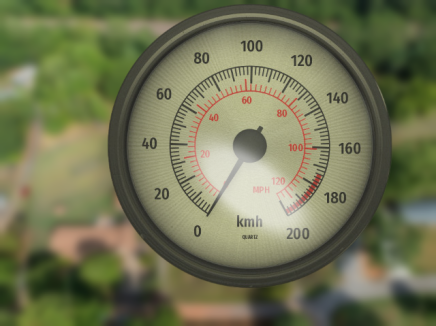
0 km/h
